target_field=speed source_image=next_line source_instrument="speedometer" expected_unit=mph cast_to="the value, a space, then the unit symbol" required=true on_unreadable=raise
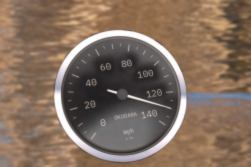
130 mph
